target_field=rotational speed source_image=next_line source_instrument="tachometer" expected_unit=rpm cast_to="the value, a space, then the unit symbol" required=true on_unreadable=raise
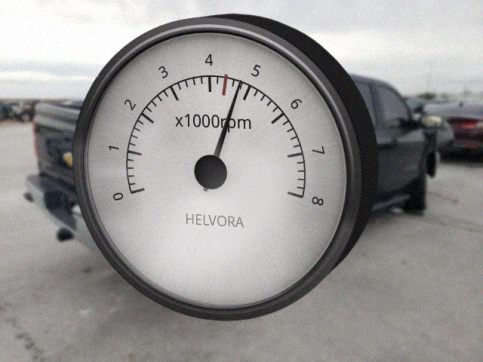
4800 rpm
